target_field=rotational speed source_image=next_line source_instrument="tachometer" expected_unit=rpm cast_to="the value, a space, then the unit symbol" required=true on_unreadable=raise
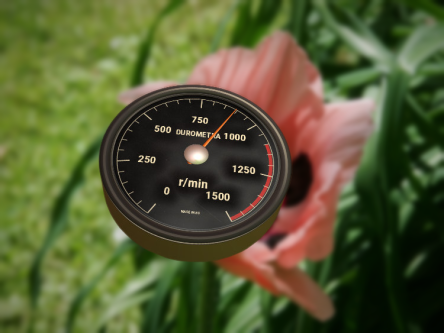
900 rpm
